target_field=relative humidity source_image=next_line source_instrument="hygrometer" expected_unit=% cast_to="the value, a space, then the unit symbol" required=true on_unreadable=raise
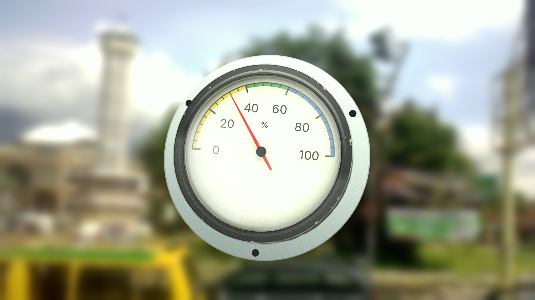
32 %
